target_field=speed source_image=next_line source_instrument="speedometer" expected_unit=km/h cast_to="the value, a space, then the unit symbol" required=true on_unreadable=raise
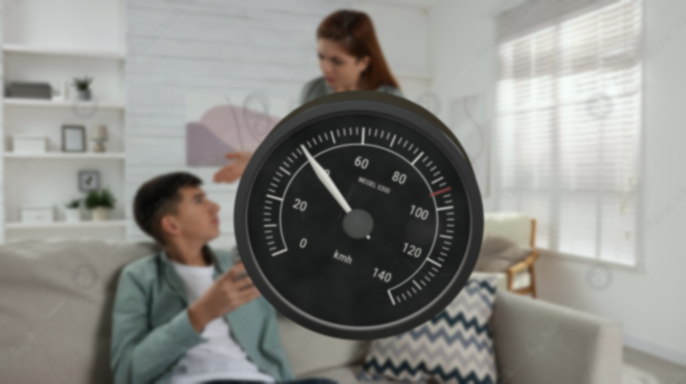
40 km/h
